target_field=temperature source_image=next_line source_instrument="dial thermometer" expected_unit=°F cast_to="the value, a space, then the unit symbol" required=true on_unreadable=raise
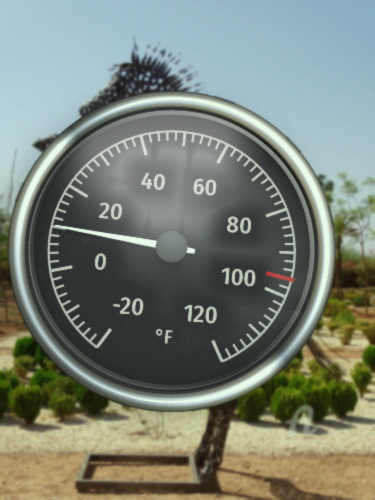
10 °F
